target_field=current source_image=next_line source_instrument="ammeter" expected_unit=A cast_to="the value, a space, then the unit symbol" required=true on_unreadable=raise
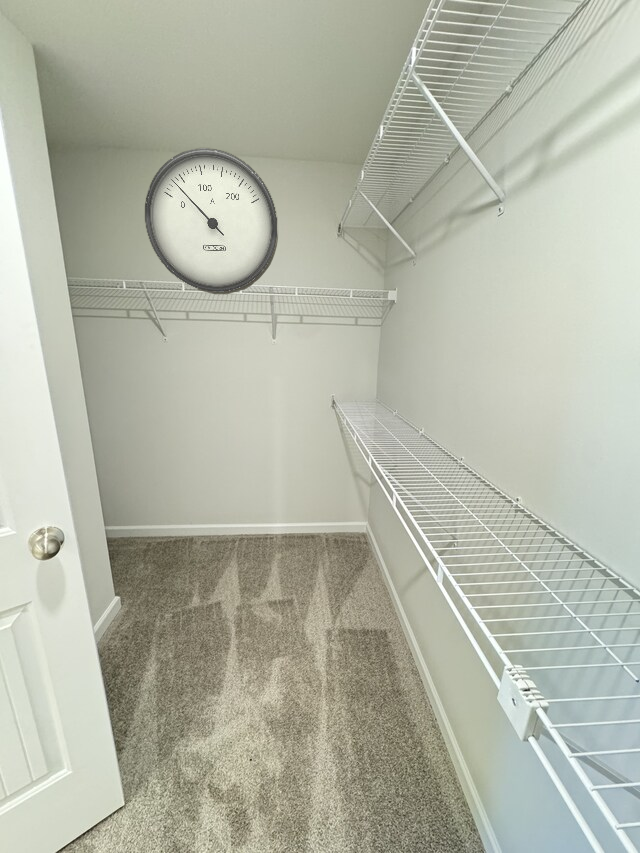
30 A
